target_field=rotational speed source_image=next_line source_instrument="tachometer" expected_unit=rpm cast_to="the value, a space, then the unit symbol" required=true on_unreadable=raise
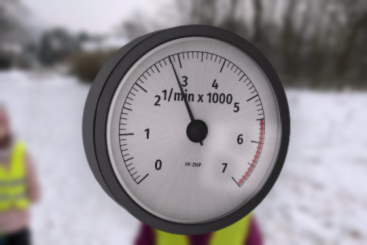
2800 rpm
